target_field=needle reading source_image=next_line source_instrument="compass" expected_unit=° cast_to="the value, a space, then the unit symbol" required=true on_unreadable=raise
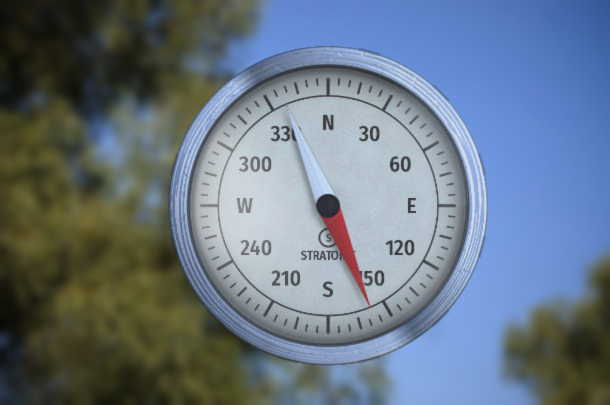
157.5 °
